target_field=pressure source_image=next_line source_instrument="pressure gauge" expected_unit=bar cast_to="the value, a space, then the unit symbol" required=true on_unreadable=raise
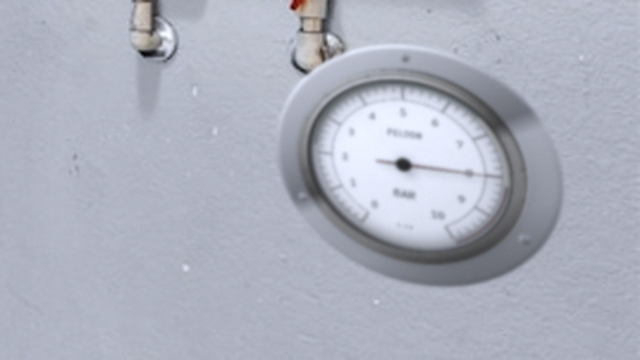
8 bar
